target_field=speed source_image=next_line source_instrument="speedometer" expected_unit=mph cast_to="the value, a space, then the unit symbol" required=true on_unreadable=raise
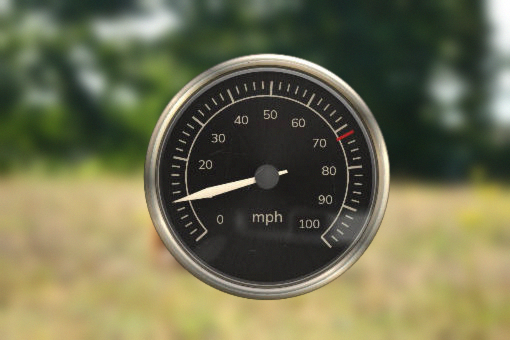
10 mph
